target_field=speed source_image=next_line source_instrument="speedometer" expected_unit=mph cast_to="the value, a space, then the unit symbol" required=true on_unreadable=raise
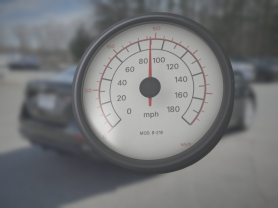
90 mph
